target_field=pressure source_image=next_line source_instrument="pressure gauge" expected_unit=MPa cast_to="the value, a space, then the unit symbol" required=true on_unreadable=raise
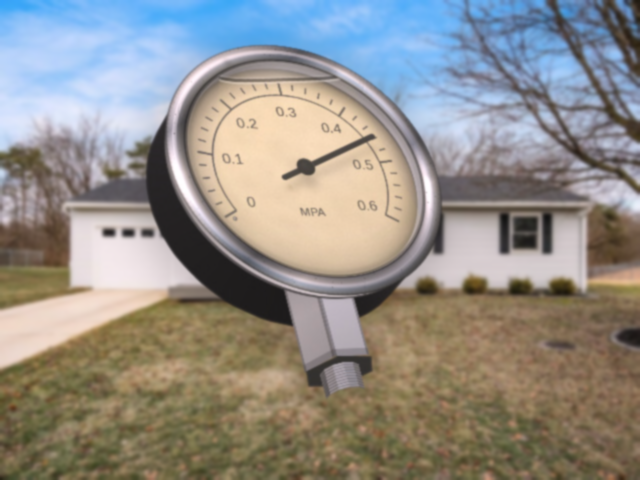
0.46 MPa
